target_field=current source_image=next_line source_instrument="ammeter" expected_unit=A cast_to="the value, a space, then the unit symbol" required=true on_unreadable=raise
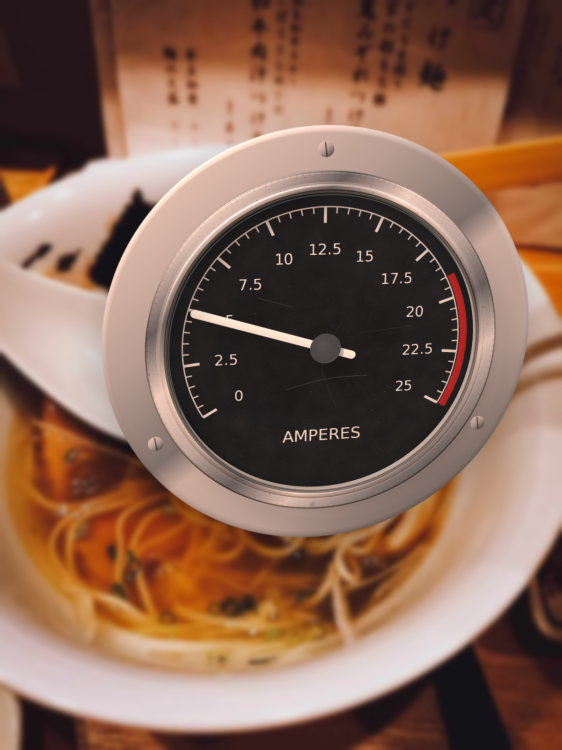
5 A
